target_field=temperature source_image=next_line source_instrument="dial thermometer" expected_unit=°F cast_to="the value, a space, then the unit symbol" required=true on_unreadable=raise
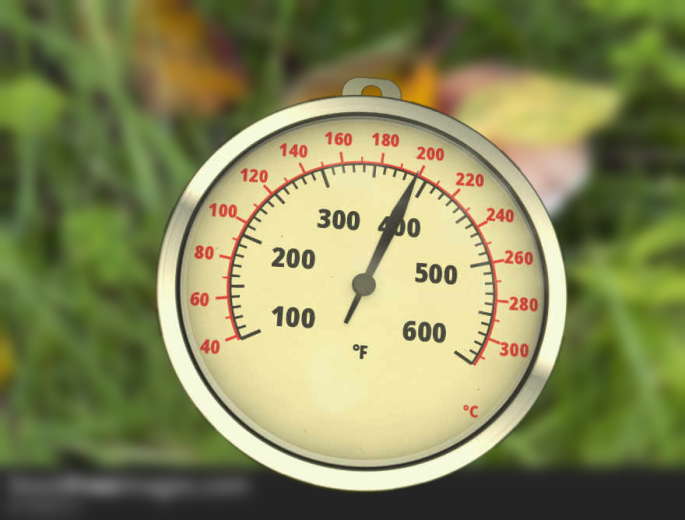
390 °F
